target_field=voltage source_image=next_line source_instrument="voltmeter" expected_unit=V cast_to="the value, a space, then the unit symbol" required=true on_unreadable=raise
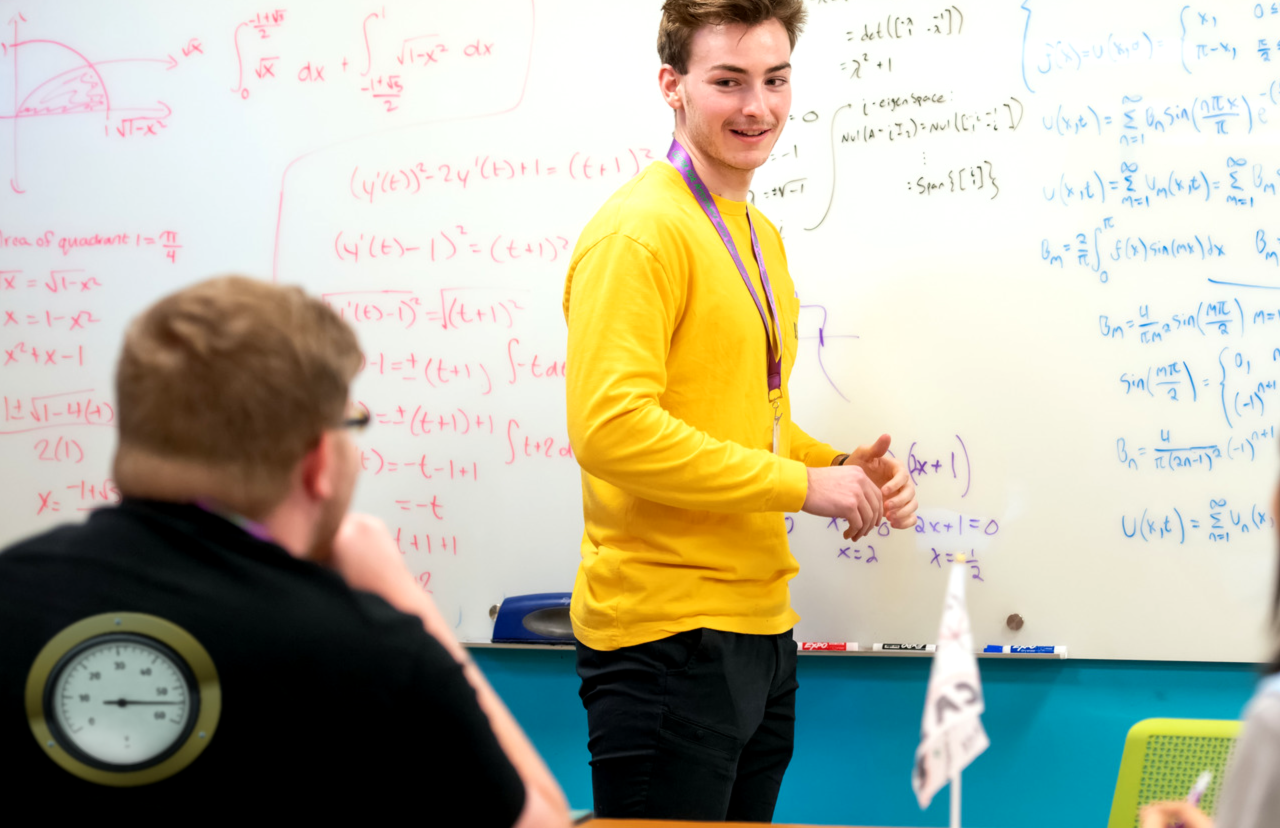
54 V
